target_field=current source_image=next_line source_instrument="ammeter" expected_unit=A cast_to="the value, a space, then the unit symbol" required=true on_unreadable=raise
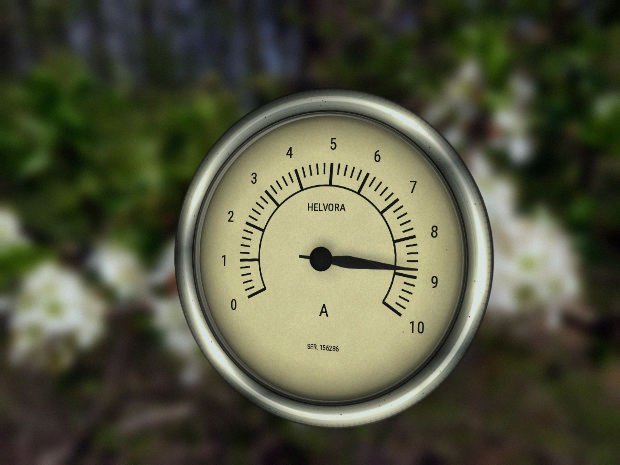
8.8 A
